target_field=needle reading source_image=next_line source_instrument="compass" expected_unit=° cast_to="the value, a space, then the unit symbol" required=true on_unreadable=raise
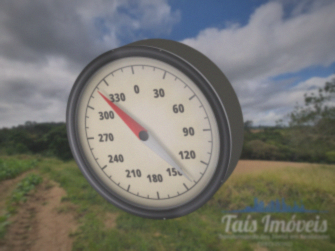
320 °
